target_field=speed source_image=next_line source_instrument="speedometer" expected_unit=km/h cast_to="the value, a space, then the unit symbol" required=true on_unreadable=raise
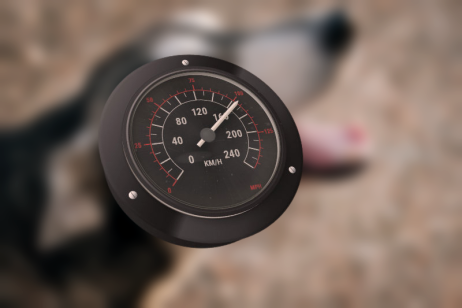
165 km/h
